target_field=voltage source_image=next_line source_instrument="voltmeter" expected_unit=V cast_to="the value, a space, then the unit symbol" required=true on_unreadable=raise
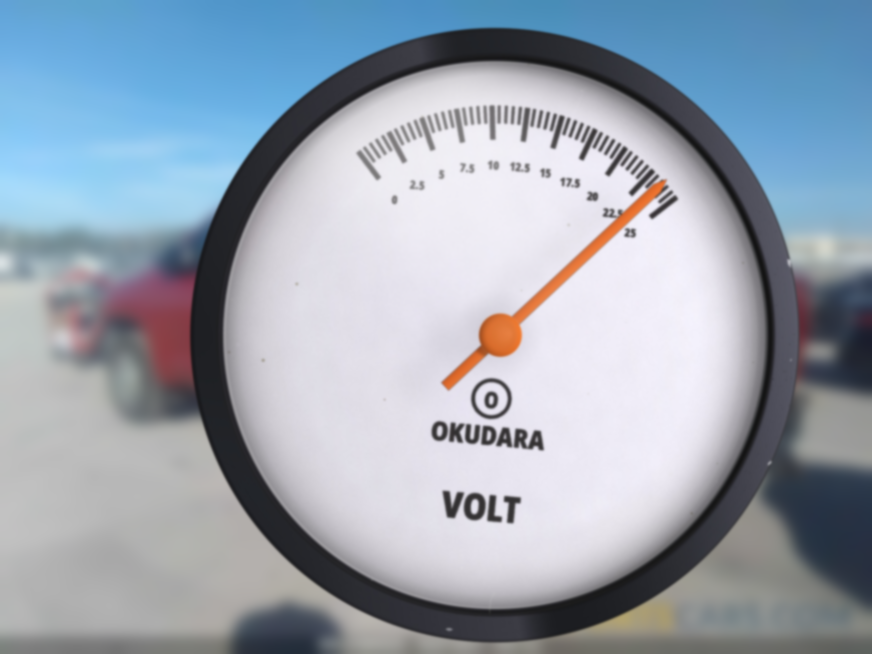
23.5 V
